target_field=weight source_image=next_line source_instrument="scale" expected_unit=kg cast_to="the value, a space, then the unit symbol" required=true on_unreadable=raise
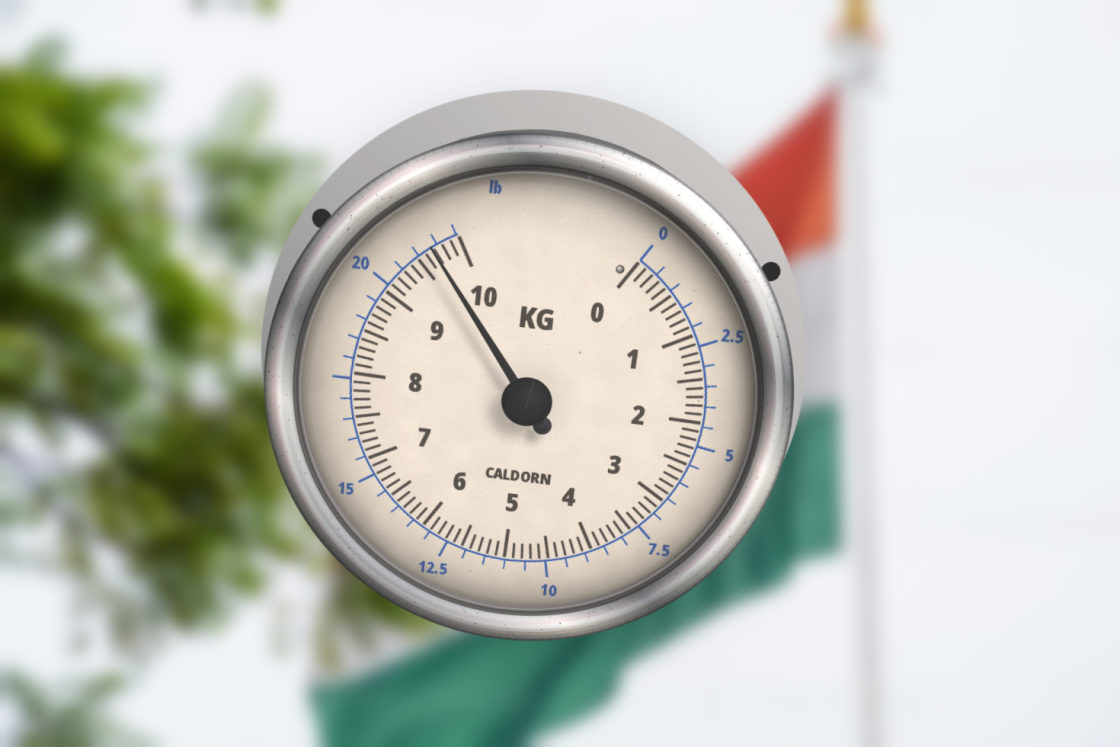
9.7 kg
